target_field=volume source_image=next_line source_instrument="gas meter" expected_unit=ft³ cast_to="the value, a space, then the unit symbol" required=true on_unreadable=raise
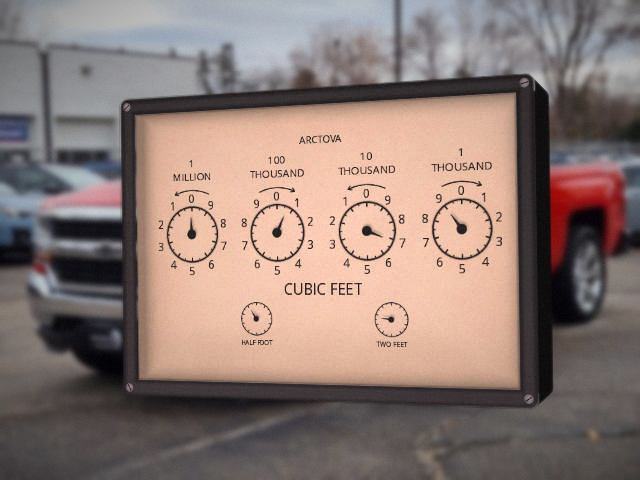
6900 ft³
